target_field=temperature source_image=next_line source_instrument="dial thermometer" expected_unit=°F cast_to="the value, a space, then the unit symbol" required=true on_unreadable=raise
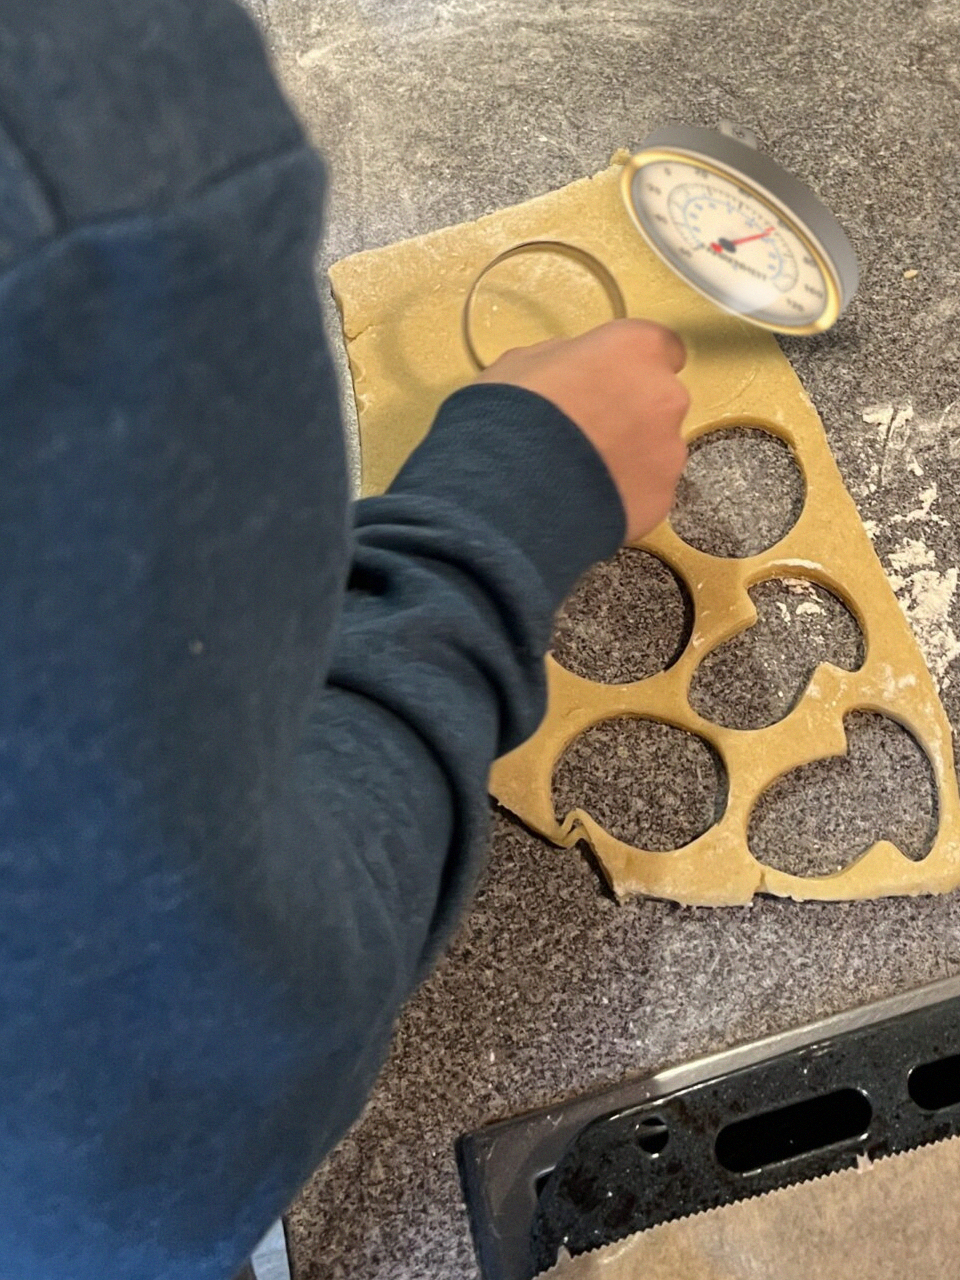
60 °F
